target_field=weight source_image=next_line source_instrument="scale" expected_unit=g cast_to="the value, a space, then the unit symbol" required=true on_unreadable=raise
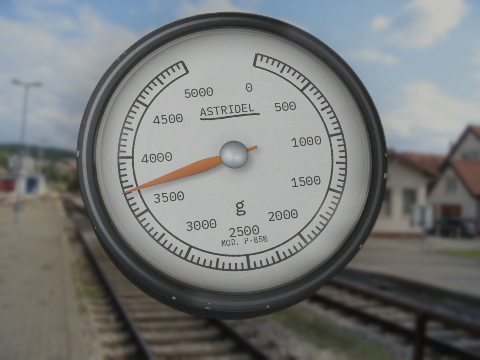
3700 g
